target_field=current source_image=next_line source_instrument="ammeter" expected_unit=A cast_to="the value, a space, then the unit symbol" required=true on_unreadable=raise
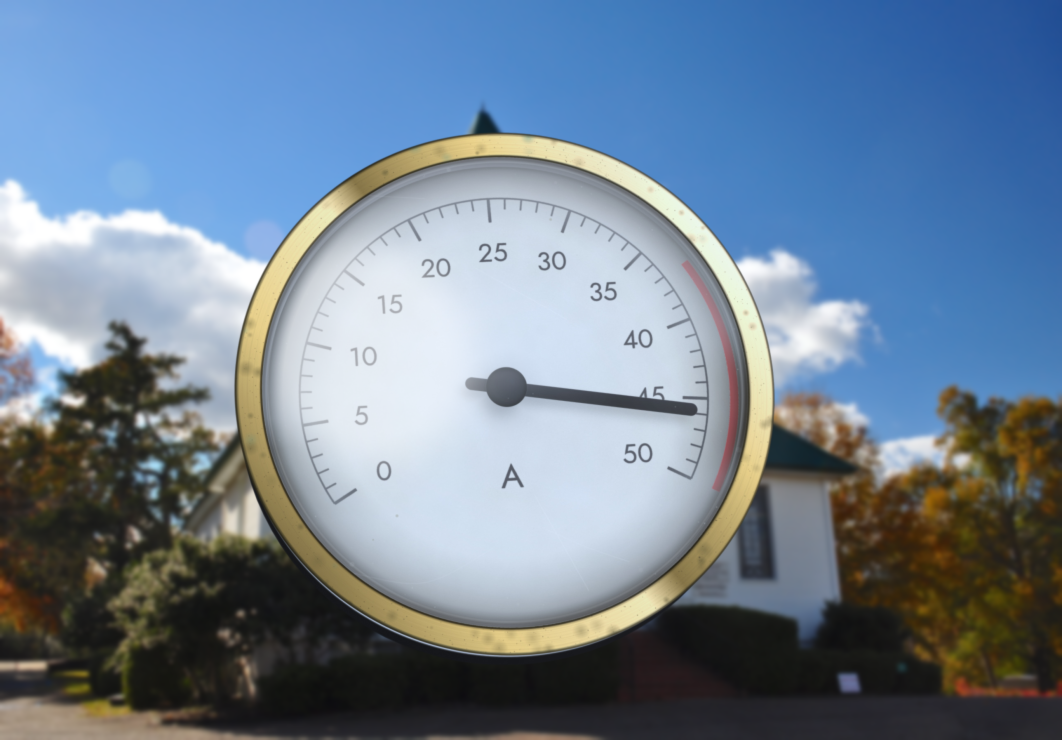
46 A
